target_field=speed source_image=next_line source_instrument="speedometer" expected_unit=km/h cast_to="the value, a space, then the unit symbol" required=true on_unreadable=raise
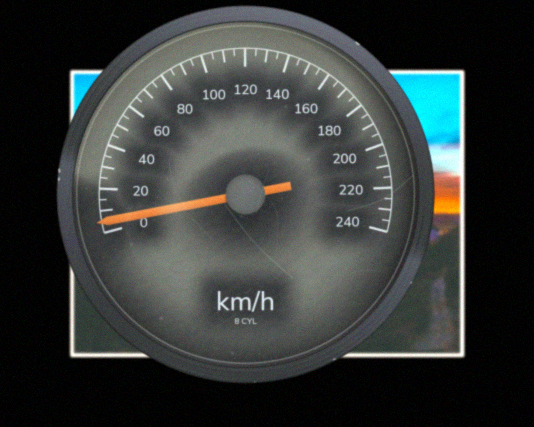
5 km/h
